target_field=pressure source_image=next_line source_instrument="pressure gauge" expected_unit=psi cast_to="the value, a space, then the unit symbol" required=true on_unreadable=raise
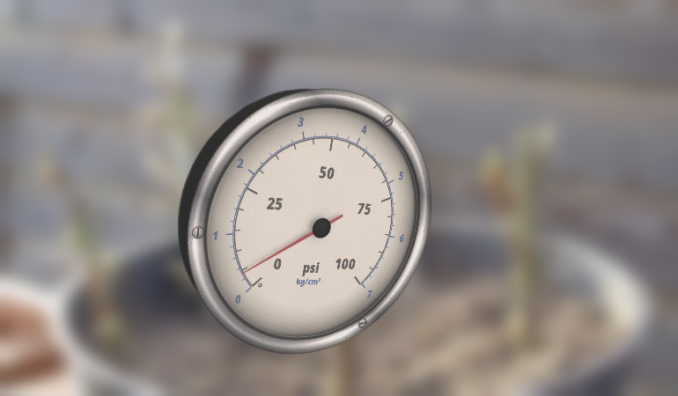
5 psi
